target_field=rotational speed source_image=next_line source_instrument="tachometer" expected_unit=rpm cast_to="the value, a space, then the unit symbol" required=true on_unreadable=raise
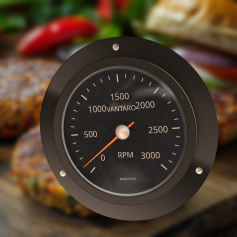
100 rpm
